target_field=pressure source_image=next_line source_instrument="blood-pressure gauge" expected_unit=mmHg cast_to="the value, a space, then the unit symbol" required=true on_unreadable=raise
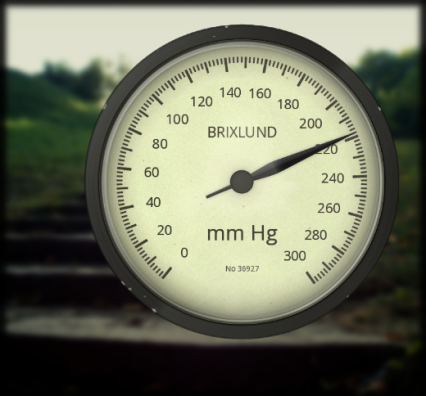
218 mmHg
